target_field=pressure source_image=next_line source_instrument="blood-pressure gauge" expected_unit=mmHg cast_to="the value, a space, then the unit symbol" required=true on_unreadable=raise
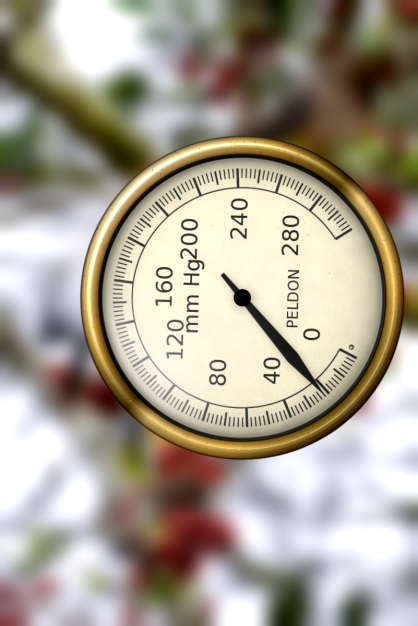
22 mmHg
